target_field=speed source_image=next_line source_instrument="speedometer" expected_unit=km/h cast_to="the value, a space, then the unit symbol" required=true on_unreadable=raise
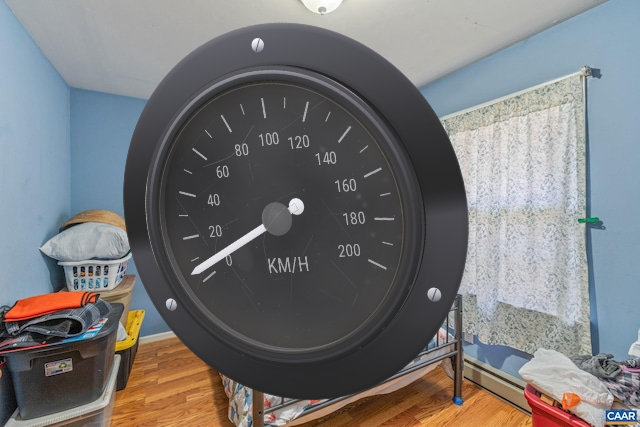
5 km/h
